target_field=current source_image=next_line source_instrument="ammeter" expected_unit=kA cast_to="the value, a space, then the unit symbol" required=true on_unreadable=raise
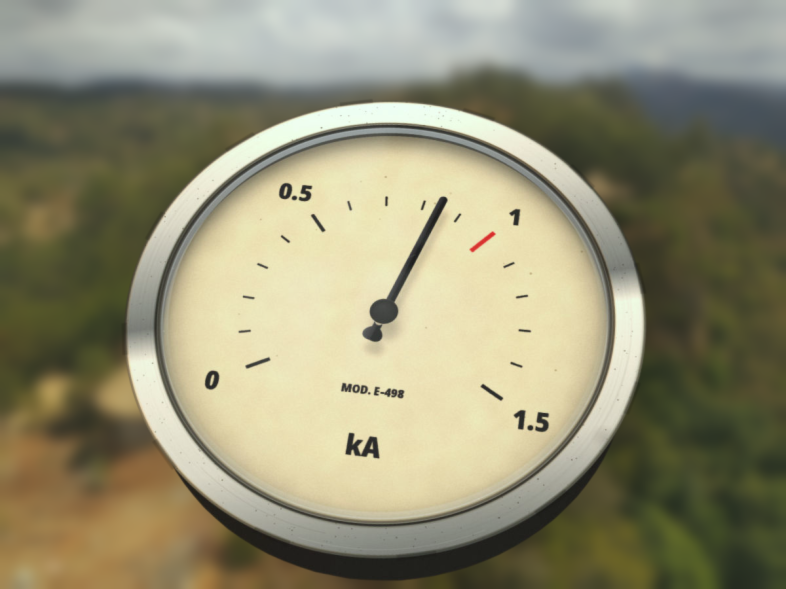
0.85 kA
